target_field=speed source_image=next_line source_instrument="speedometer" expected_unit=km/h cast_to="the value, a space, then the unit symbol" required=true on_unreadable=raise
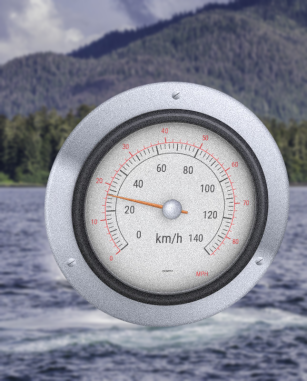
28 km/h
